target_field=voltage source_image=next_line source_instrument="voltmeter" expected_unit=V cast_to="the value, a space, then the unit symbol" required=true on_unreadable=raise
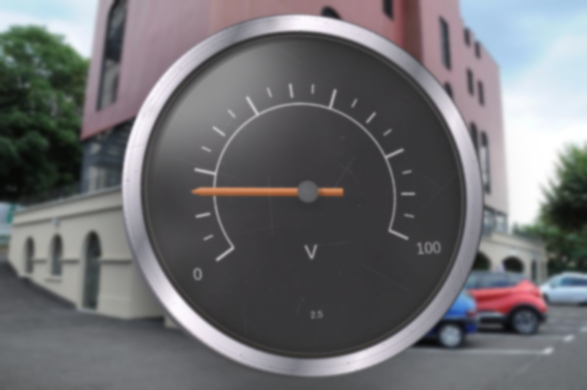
15 V
